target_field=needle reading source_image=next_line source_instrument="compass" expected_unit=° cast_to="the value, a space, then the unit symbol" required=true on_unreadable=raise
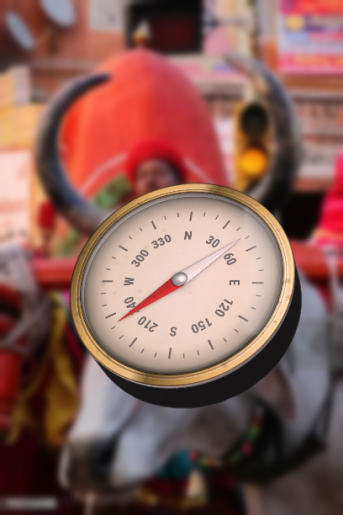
230 °
